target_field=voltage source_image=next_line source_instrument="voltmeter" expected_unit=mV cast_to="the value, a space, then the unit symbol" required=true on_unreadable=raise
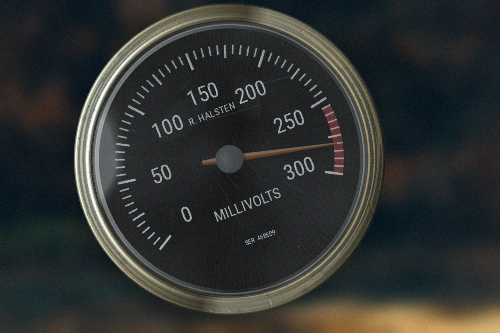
280 mV
